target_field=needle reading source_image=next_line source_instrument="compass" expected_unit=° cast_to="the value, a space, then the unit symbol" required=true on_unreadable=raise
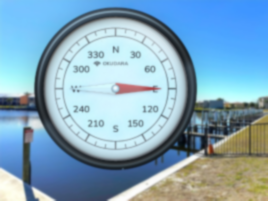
90 °
